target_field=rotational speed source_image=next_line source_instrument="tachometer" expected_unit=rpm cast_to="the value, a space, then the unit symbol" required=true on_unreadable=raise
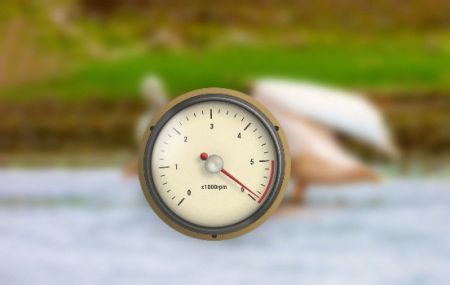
5900 rpm
